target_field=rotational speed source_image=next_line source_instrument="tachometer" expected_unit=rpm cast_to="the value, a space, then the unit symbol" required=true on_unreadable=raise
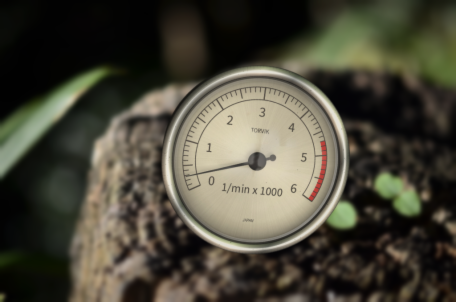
300 rpm
